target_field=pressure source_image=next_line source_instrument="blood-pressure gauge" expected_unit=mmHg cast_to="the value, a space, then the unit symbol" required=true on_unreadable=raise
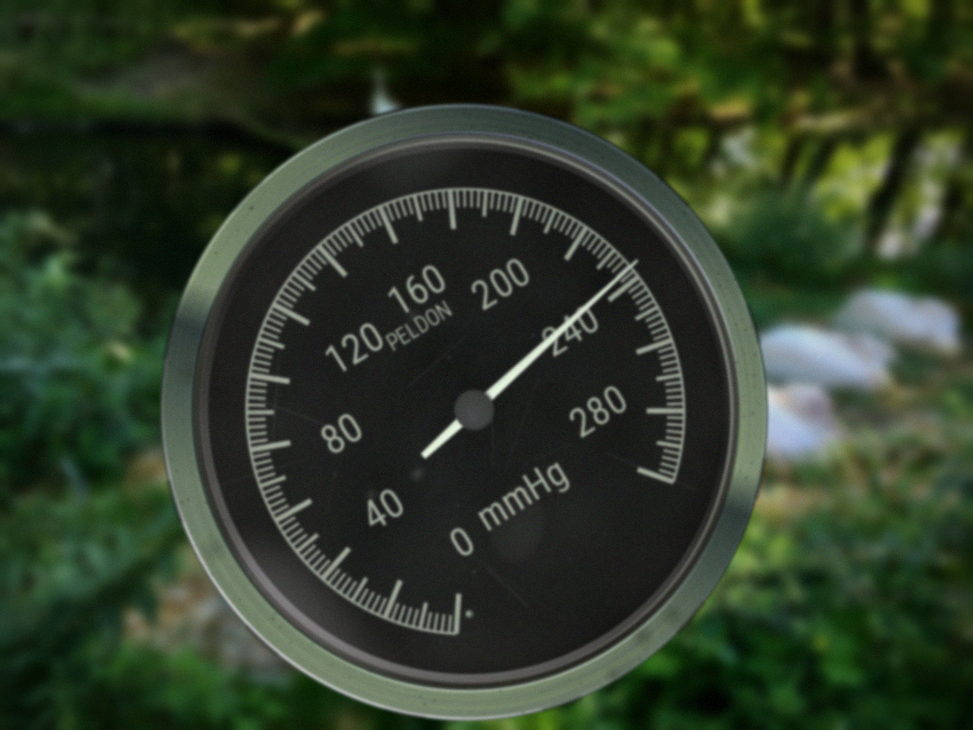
236 mmHg
